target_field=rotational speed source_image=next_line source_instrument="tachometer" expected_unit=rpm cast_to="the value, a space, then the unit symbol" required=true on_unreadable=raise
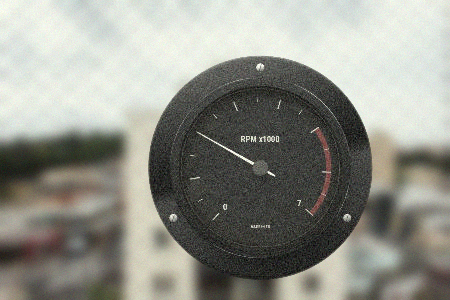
2000 rpm
